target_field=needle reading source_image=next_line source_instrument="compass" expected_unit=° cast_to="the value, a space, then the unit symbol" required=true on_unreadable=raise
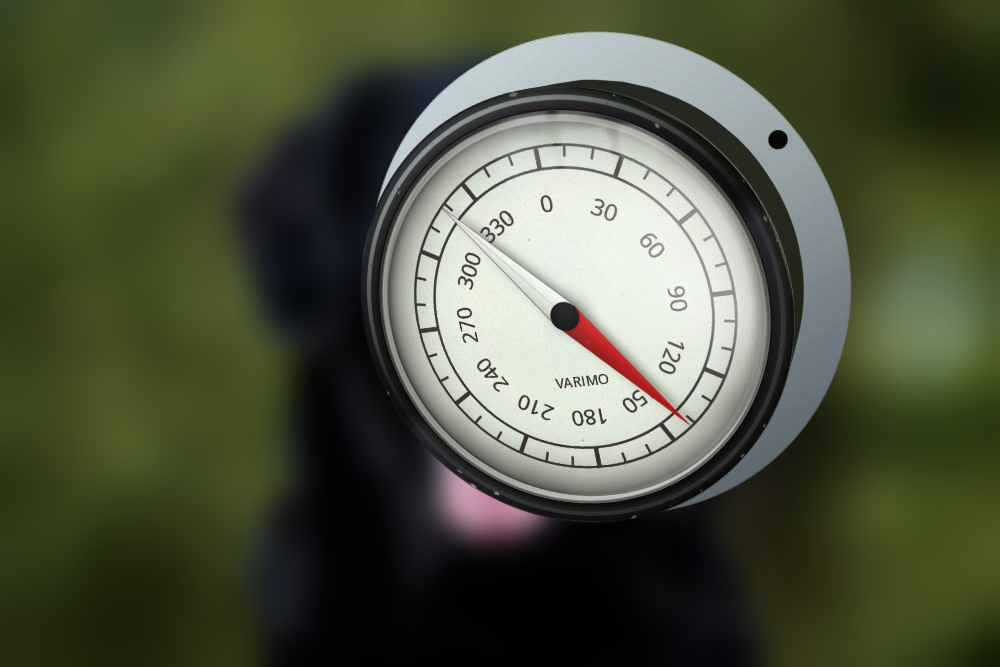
140 °
